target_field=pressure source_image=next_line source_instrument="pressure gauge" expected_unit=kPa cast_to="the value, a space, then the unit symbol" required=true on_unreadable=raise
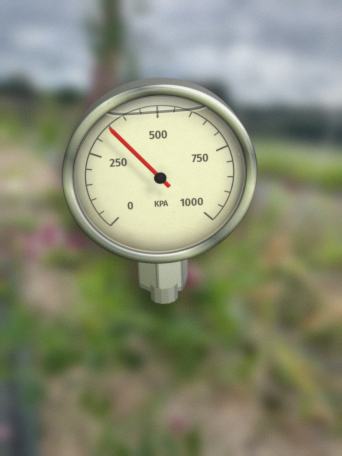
350 kPa
